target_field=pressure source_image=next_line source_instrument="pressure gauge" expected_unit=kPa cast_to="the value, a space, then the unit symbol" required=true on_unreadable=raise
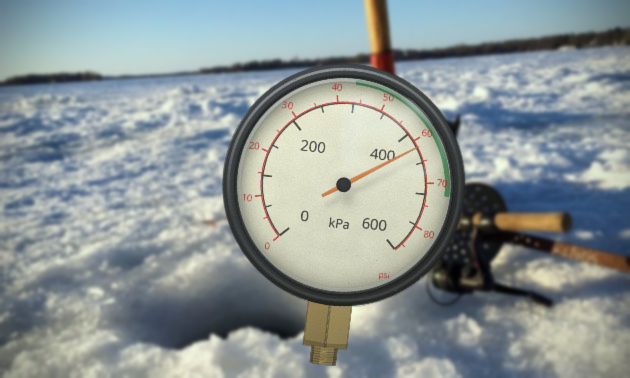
425 kPa
